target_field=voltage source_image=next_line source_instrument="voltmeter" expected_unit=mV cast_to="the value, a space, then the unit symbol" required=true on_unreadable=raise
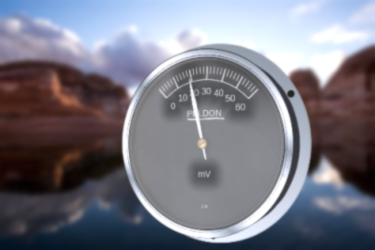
20 mV
